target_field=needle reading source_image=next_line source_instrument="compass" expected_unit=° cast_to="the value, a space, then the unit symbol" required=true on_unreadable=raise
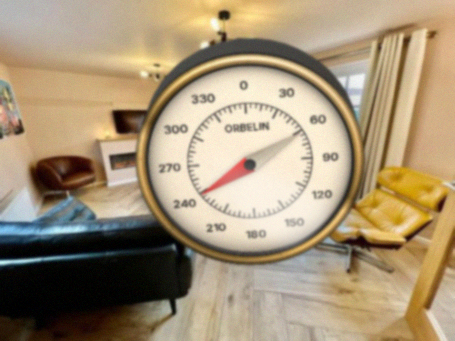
240 °
